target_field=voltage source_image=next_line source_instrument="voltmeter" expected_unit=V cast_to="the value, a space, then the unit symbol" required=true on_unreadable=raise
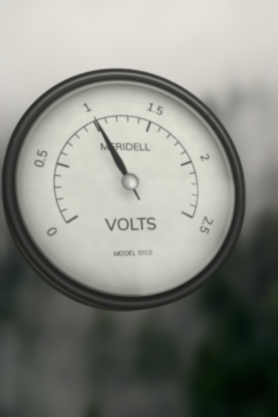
1 V
